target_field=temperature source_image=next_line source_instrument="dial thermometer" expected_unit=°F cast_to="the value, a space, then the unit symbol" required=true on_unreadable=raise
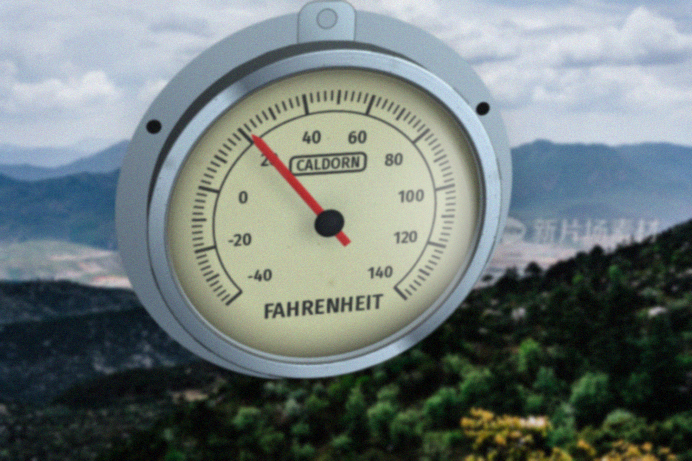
22 °F
